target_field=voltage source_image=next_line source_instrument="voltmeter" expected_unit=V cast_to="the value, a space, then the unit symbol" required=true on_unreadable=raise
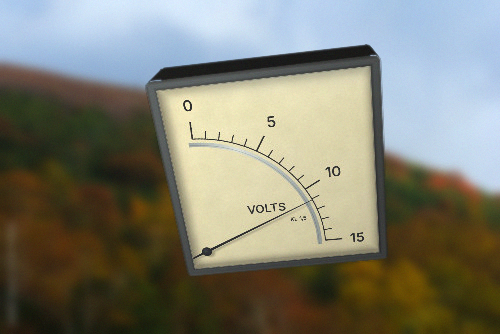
11 V
